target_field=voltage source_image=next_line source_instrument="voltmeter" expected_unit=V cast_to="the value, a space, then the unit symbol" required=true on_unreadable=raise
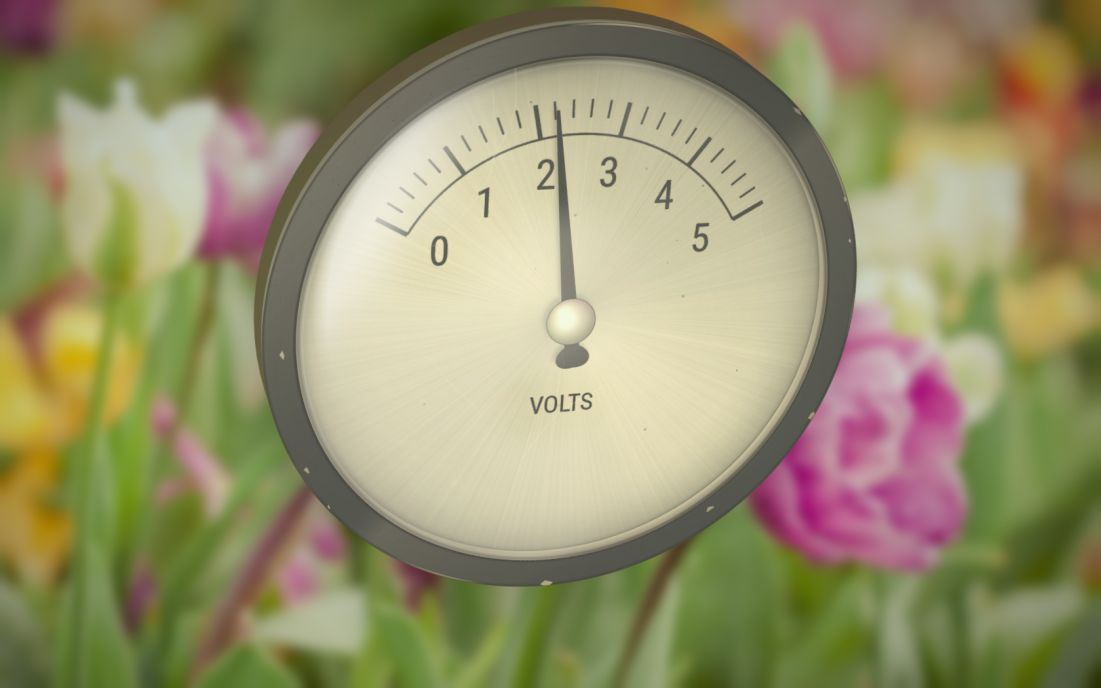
2.2 V
